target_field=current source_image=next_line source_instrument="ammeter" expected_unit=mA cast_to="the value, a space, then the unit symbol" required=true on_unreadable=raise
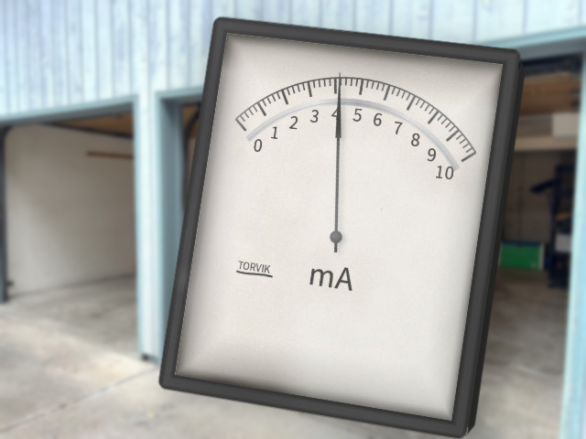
4.2 mA
